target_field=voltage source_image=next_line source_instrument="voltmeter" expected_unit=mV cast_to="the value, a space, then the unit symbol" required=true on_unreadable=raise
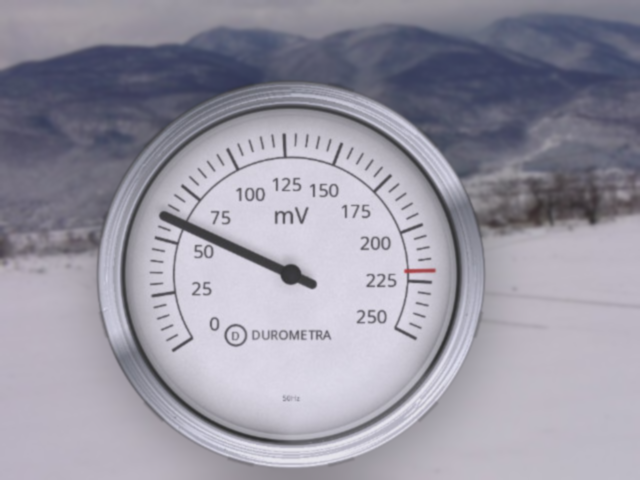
60 mV
